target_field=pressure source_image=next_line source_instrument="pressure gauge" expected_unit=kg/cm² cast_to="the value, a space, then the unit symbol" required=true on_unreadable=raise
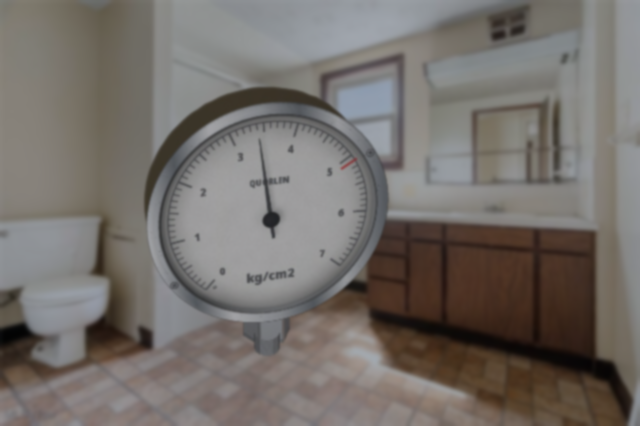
3.4 kg/cm²
